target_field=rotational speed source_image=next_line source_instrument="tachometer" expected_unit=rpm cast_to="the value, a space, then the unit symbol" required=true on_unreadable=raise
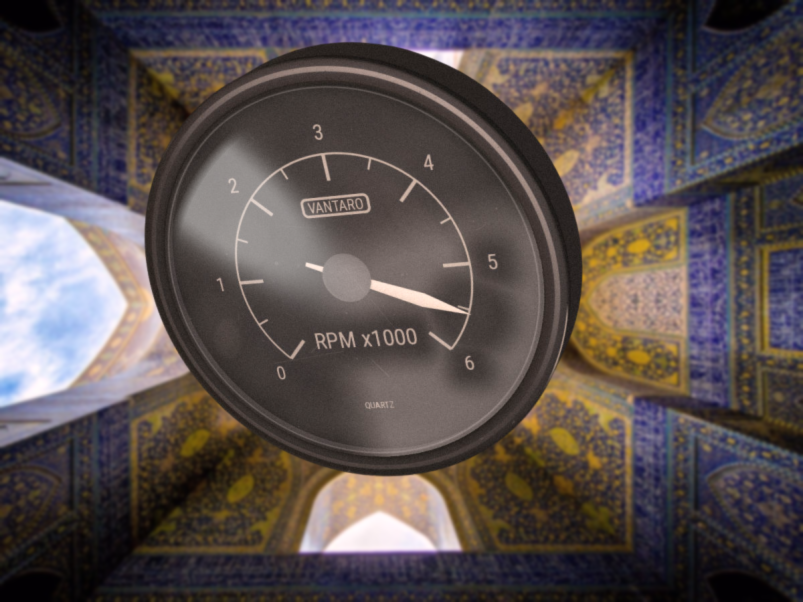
5500 rpm
